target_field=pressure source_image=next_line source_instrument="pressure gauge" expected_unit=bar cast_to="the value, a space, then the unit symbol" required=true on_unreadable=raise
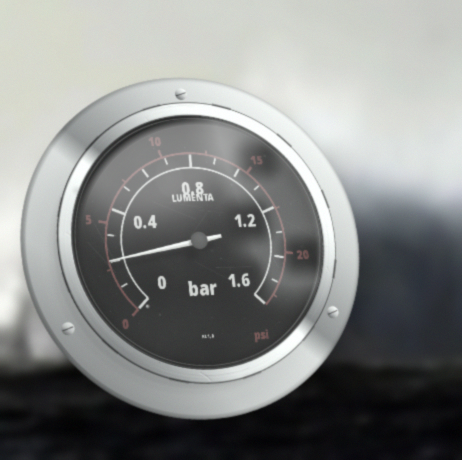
0.2 bar
